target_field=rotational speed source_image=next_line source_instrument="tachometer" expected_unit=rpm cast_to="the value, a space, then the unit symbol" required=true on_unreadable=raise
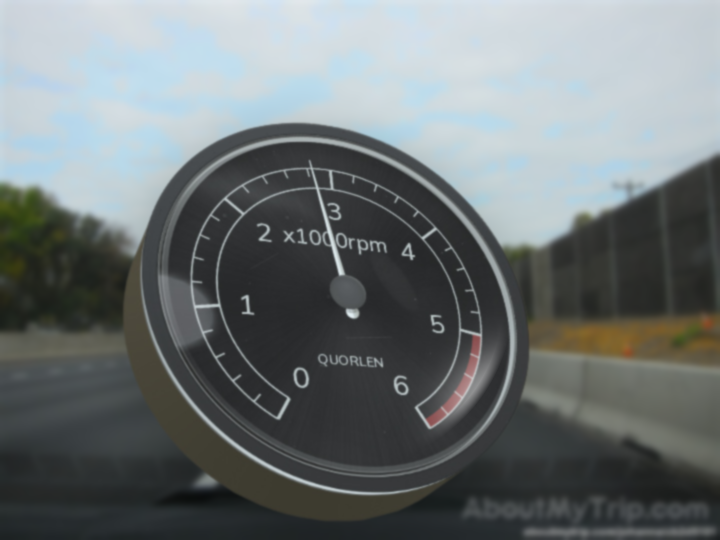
2800 rpm
